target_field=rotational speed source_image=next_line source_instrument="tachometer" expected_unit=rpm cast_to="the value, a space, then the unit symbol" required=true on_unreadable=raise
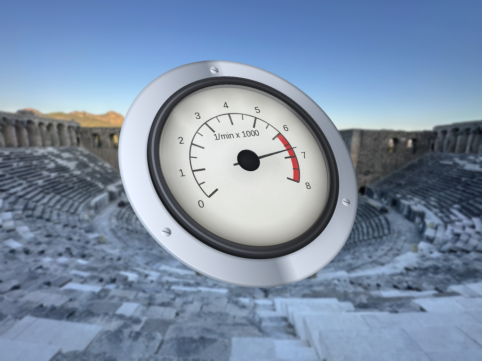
6750 rpm
